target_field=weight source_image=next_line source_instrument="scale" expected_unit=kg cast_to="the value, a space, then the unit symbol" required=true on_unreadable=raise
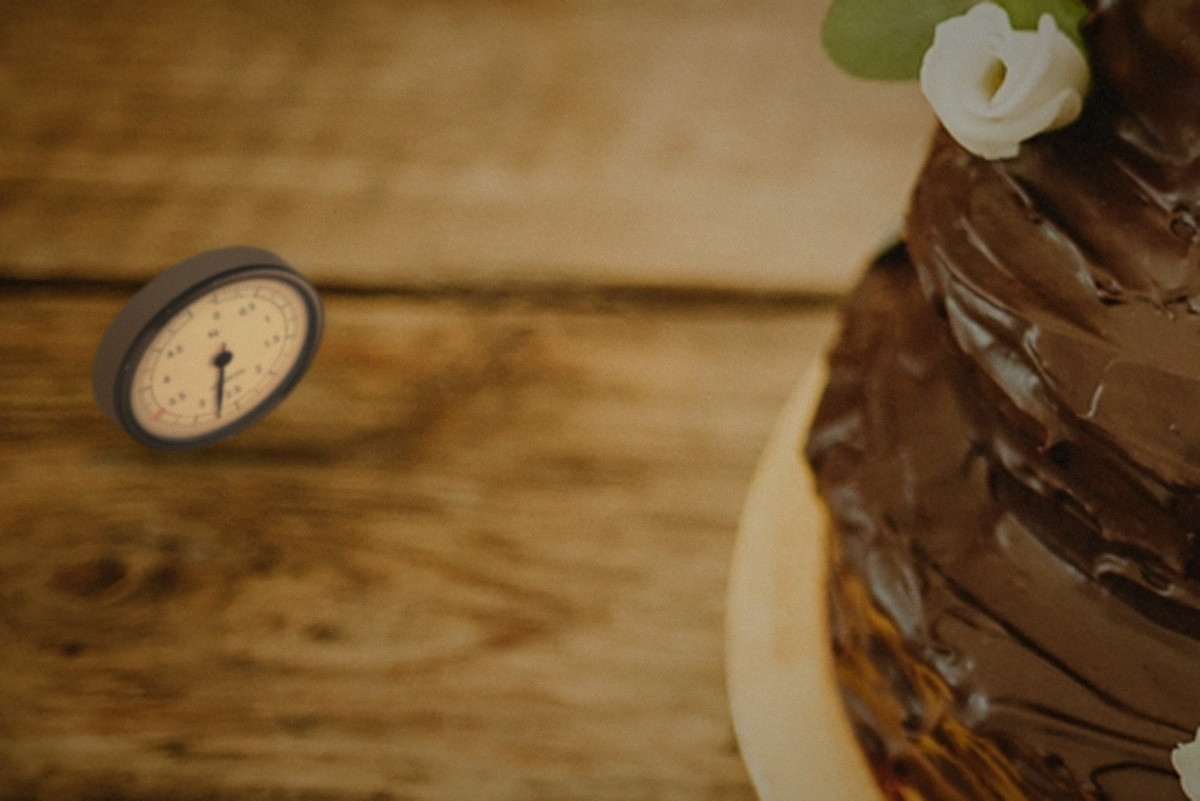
2.75 kg
